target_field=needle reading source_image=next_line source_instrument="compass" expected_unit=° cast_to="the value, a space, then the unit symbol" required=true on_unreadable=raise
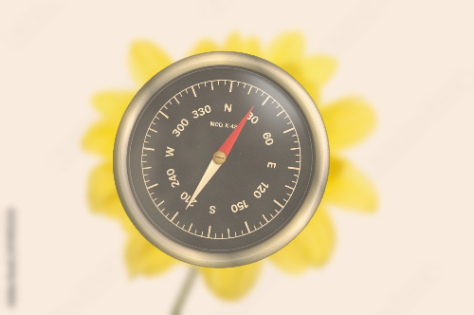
25 °
